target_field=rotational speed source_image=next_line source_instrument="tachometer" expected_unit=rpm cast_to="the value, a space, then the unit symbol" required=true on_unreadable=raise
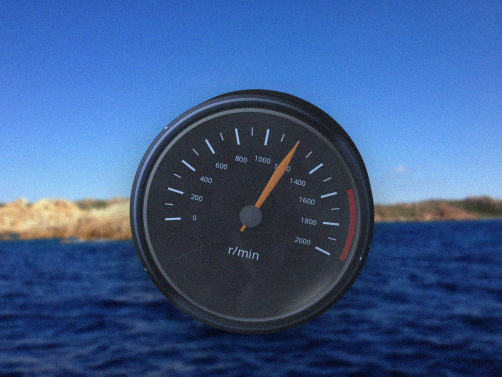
1200 rpm
